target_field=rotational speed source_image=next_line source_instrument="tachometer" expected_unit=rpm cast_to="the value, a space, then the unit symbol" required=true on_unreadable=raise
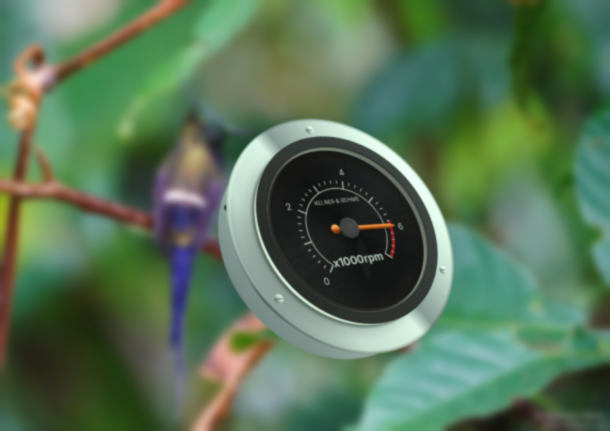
6000 rpm
